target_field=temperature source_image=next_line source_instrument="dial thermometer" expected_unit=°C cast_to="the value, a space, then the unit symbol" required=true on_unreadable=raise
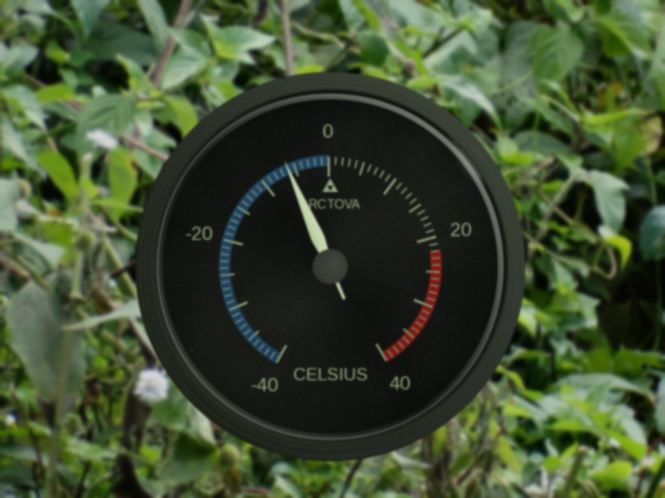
-6 °C
